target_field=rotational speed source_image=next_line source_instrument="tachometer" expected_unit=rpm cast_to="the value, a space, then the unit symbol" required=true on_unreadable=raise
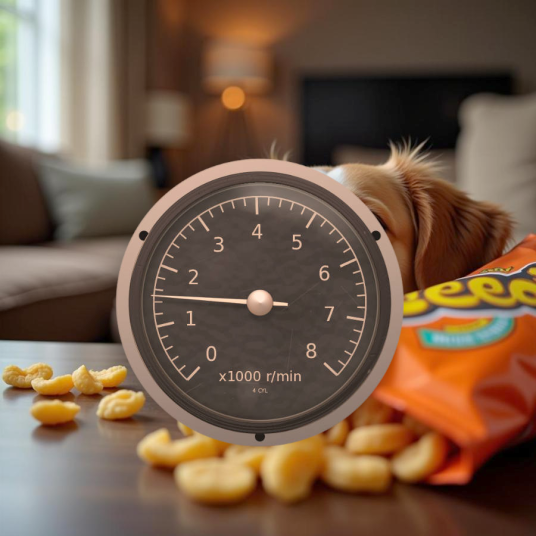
1500 rpm
